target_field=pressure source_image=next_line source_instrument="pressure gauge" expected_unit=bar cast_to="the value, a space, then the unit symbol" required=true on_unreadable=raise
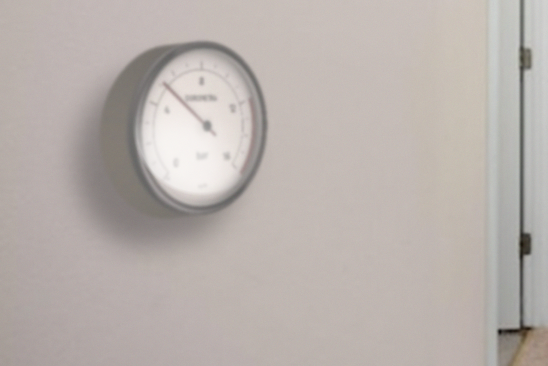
5 bar
